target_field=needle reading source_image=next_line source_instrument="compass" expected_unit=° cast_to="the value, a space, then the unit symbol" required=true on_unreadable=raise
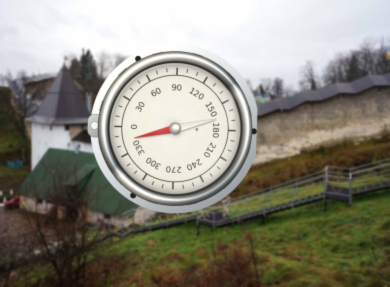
345 °
